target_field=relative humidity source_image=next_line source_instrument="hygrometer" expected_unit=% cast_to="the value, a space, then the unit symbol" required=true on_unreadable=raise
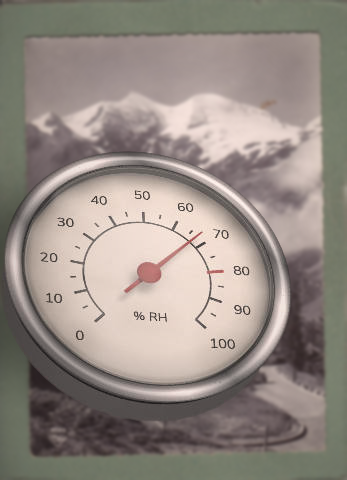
67.5 %
